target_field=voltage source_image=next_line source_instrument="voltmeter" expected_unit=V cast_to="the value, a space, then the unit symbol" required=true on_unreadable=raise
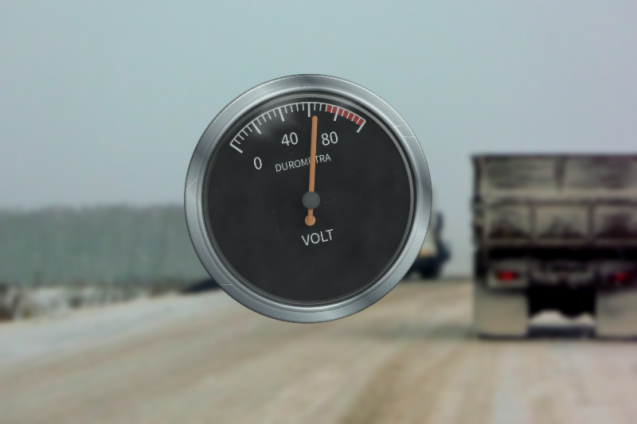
64 V
